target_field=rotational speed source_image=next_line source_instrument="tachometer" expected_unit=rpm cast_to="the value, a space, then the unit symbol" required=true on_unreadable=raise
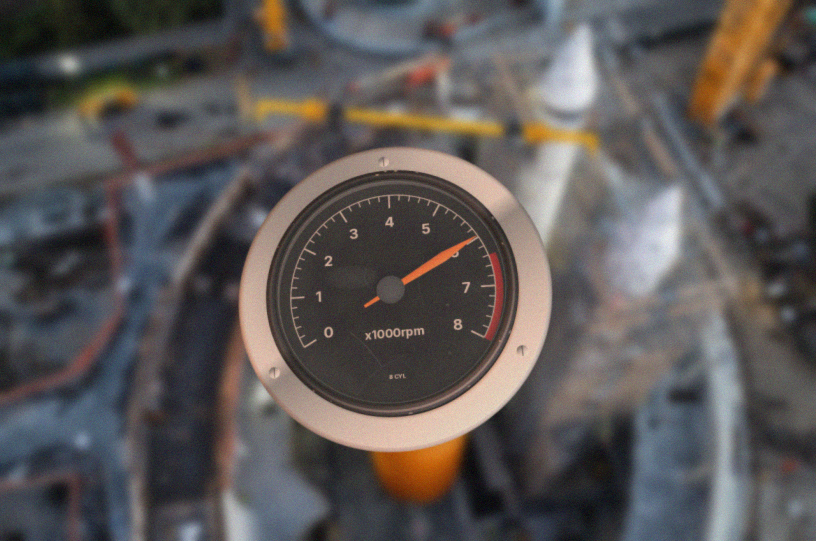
6000 rpm
